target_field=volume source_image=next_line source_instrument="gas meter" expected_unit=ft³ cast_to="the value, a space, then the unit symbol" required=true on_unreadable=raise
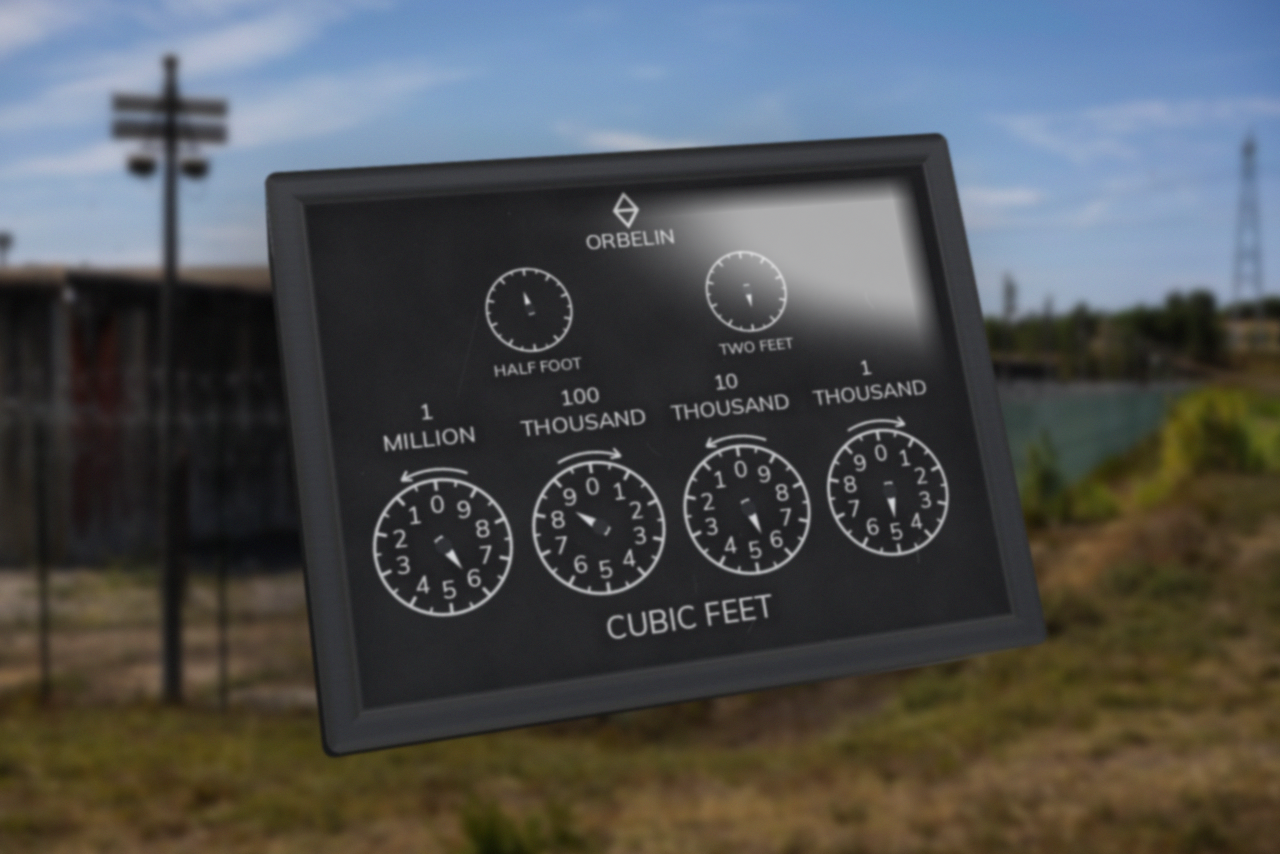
585500 ft³
